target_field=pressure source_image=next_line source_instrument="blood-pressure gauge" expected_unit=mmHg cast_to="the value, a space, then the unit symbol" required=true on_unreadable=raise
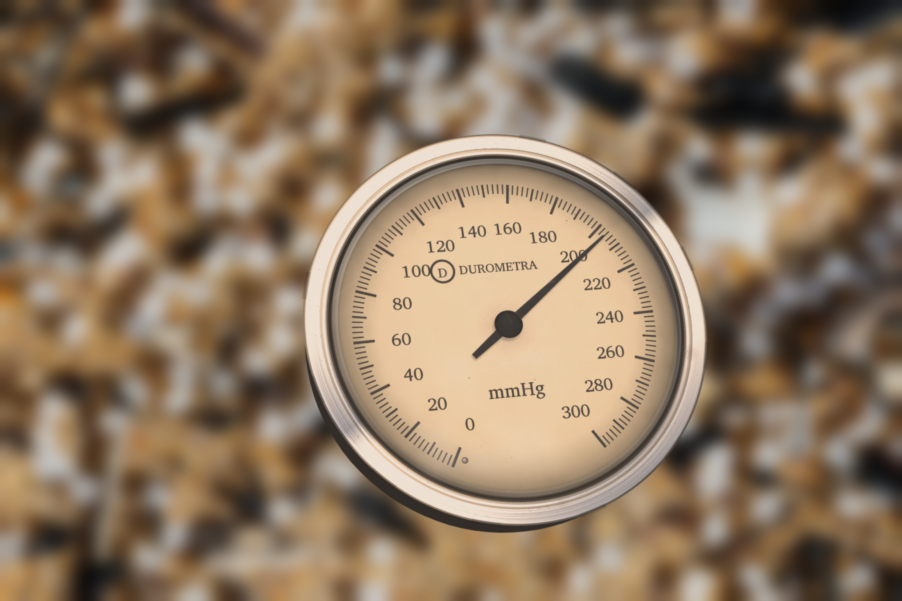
204 mmHg
